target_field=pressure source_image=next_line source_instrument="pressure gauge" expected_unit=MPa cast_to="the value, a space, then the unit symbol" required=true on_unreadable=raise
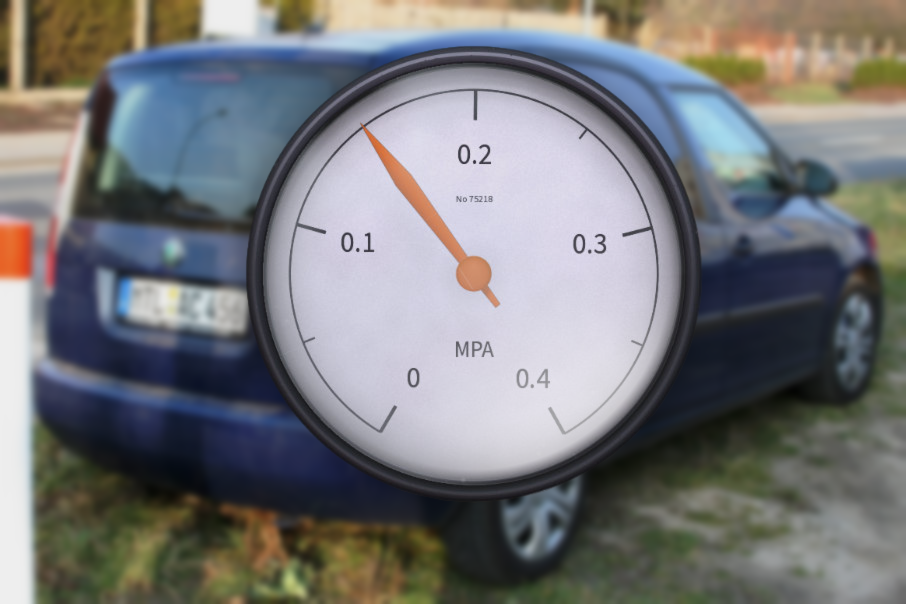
0.15 MPa
